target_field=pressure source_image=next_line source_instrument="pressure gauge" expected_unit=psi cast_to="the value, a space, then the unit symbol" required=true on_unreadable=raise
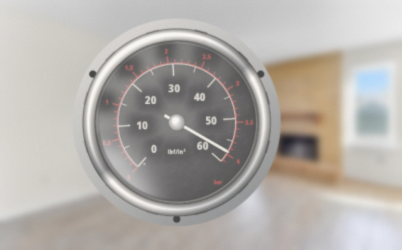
57.5 psi
